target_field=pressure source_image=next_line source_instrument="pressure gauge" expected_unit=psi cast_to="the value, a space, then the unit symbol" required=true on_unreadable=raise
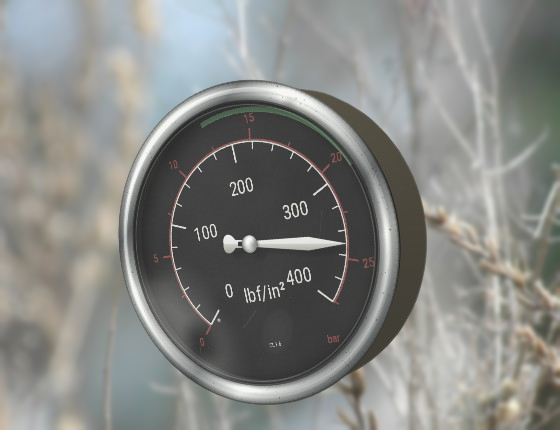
350 psi
